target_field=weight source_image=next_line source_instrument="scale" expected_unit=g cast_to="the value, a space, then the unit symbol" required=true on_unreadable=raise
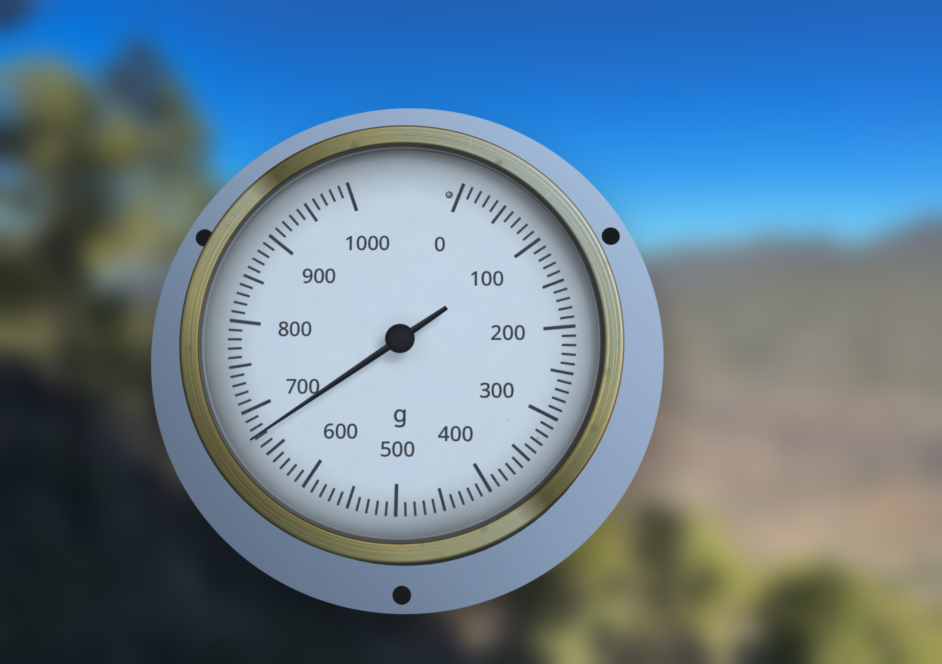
670 g
